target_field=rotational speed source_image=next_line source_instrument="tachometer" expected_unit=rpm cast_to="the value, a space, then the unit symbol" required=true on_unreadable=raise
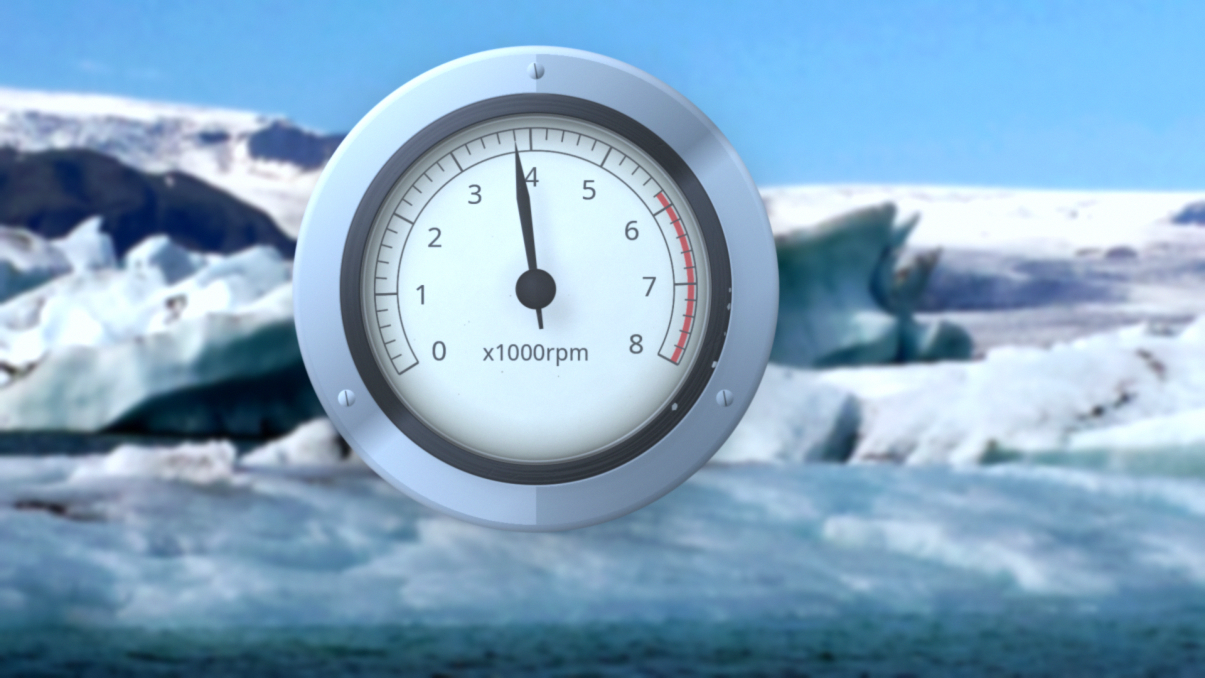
3800 rpm
